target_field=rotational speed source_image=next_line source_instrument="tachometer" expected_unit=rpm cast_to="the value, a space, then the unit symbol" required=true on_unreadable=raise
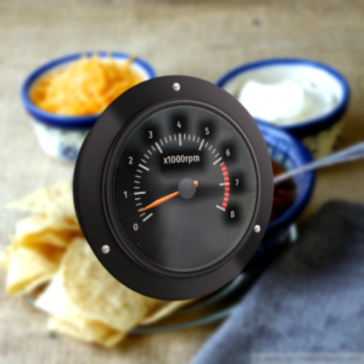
400 rpm
